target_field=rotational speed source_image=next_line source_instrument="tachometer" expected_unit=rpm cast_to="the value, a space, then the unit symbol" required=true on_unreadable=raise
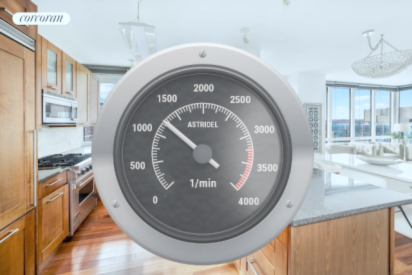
1250 rpm
